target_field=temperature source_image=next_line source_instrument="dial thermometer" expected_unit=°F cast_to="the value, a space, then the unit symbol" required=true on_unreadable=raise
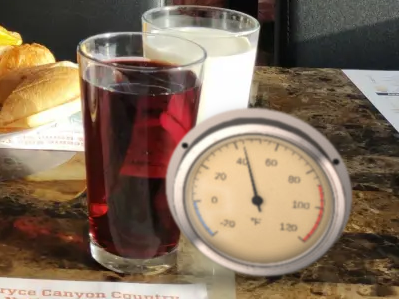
44 °F
